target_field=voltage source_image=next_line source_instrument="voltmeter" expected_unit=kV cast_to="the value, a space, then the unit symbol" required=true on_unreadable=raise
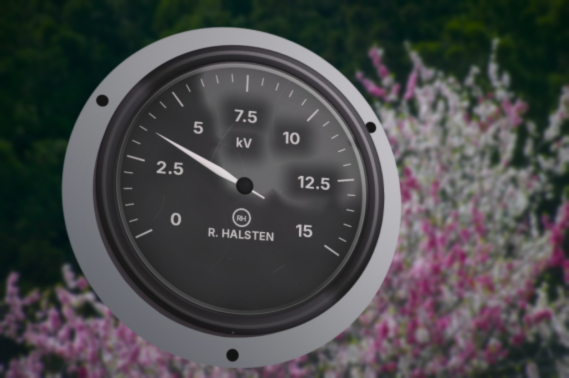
3.5 kV
